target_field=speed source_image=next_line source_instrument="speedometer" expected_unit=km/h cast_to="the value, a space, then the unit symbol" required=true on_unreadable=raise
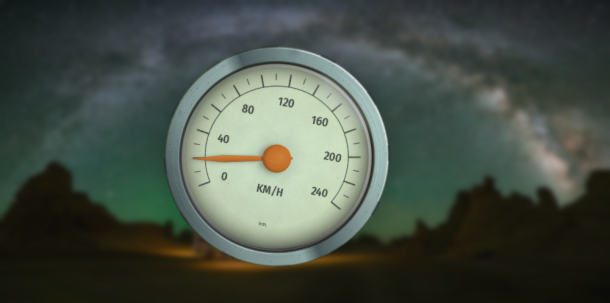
20 km/h
